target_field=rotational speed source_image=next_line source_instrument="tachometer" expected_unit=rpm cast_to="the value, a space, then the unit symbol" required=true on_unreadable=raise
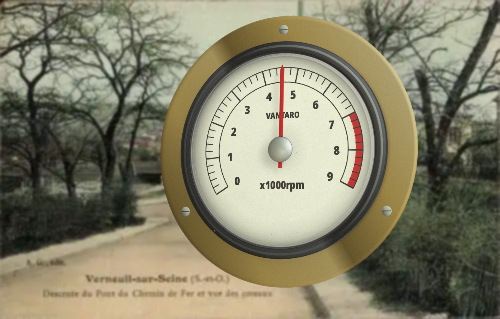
4600 rpm
